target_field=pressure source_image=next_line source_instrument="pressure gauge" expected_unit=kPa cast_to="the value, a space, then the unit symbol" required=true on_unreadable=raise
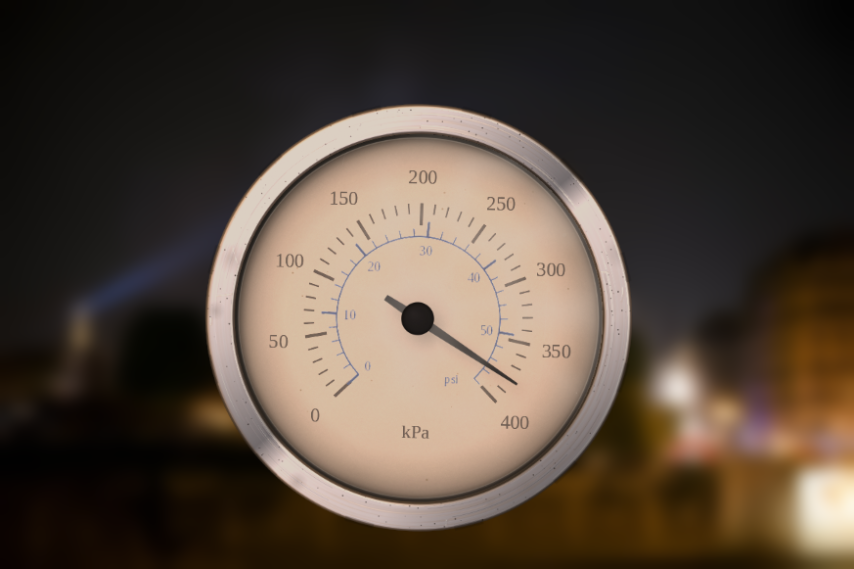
380 kPa
